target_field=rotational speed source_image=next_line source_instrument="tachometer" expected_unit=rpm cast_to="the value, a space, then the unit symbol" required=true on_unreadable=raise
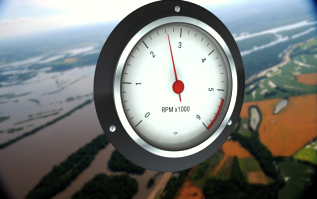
2600 rpm
